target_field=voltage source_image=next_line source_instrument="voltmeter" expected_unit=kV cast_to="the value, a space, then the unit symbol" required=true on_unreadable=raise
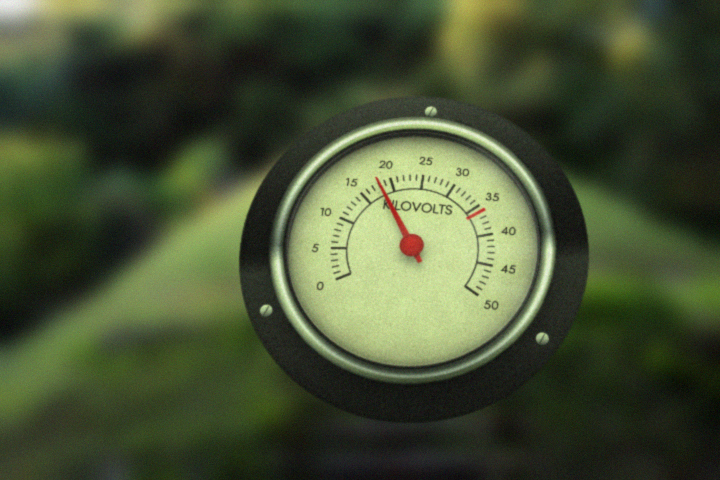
18 kV
